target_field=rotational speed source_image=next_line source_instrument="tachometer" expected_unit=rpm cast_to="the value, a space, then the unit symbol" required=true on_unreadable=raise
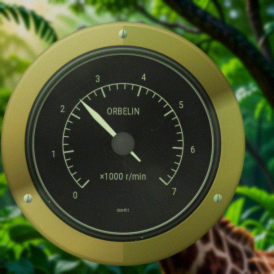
2400 rpm
